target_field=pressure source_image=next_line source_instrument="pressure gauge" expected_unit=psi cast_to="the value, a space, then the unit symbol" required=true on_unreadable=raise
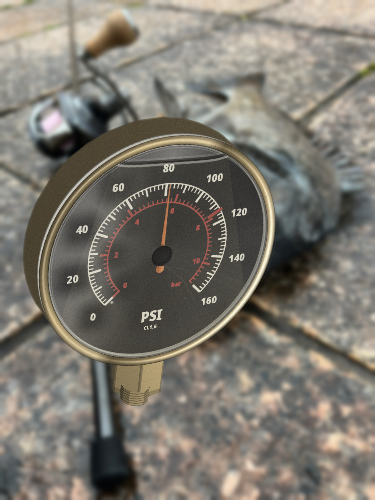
80 psi
